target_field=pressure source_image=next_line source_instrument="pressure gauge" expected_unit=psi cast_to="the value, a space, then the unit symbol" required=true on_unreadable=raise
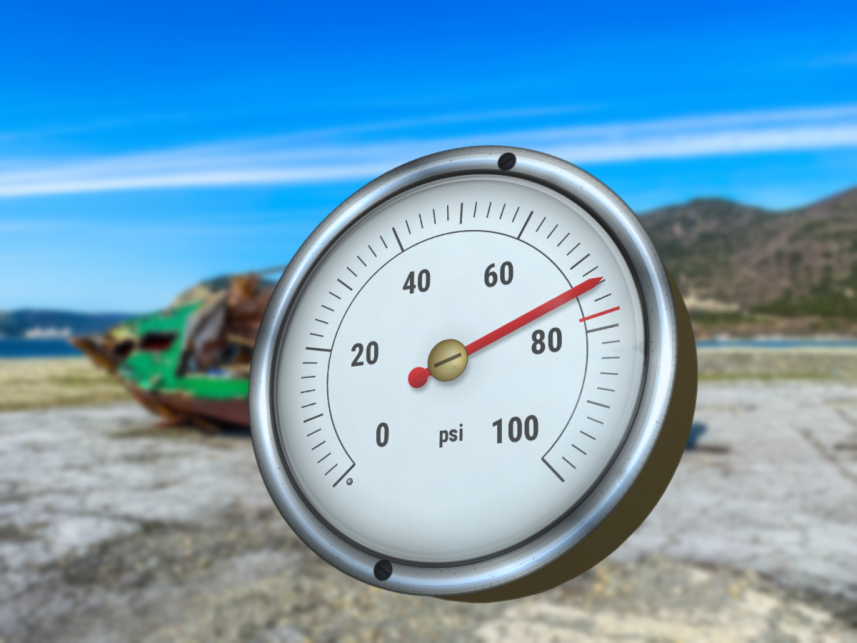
74 psi
